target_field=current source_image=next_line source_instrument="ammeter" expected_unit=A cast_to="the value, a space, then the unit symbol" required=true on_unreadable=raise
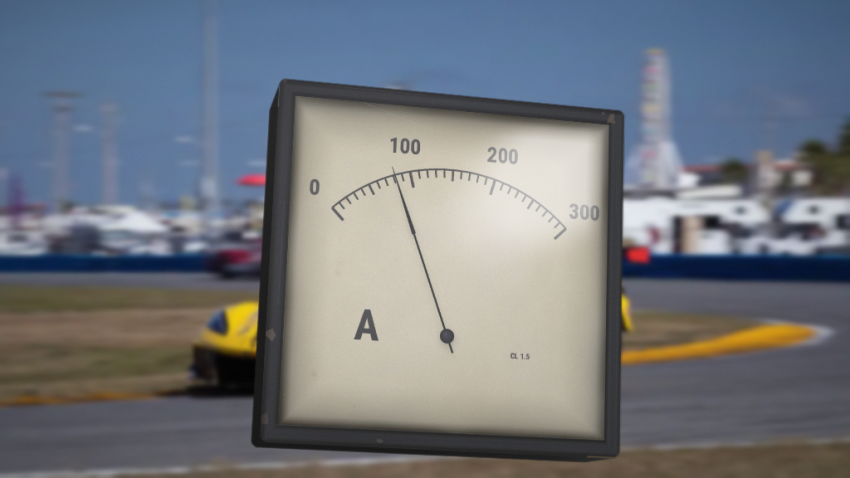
80 A
